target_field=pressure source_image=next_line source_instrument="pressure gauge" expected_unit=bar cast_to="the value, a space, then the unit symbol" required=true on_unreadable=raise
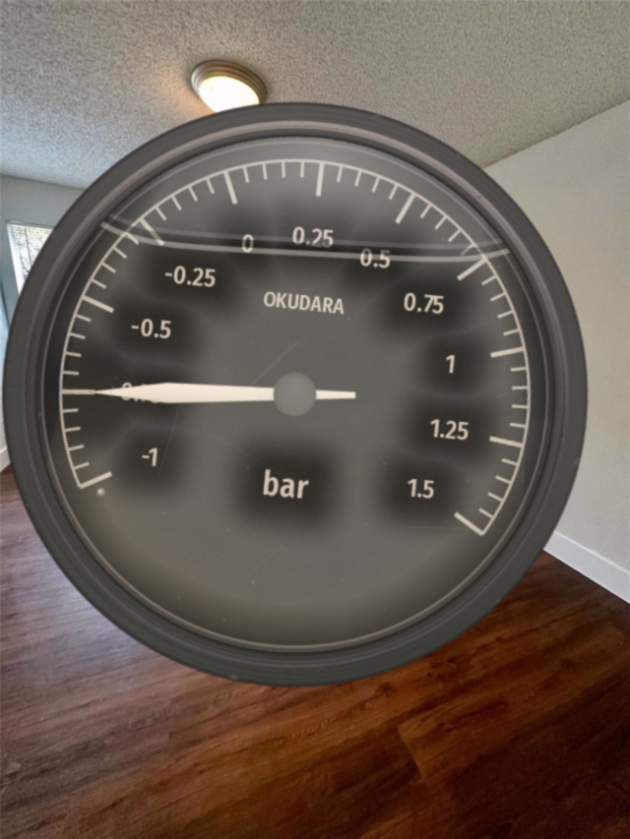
-0.75 bar
